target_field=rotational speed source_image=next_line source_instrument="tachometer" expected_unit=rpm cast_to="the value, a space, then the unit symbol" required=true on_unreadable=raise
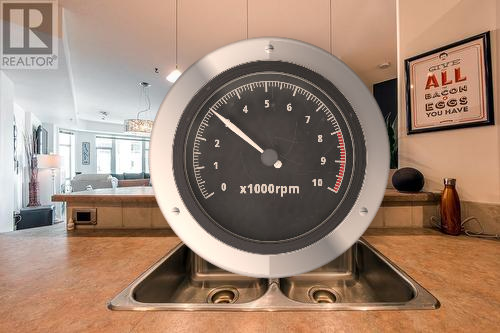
3000 rpm
